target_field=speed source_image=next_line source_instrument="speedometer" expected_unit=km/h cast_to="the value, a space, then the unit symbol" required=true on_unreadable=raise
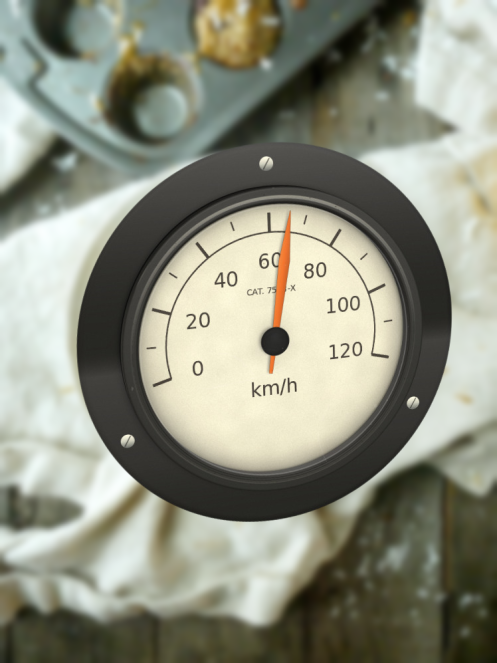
65 km/h
